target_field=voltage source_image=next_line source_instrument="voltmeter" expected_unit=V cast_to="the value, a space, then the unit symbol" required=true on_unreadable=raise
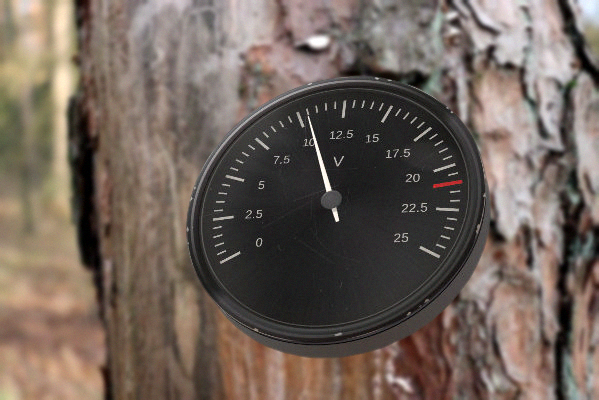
10.5 V
